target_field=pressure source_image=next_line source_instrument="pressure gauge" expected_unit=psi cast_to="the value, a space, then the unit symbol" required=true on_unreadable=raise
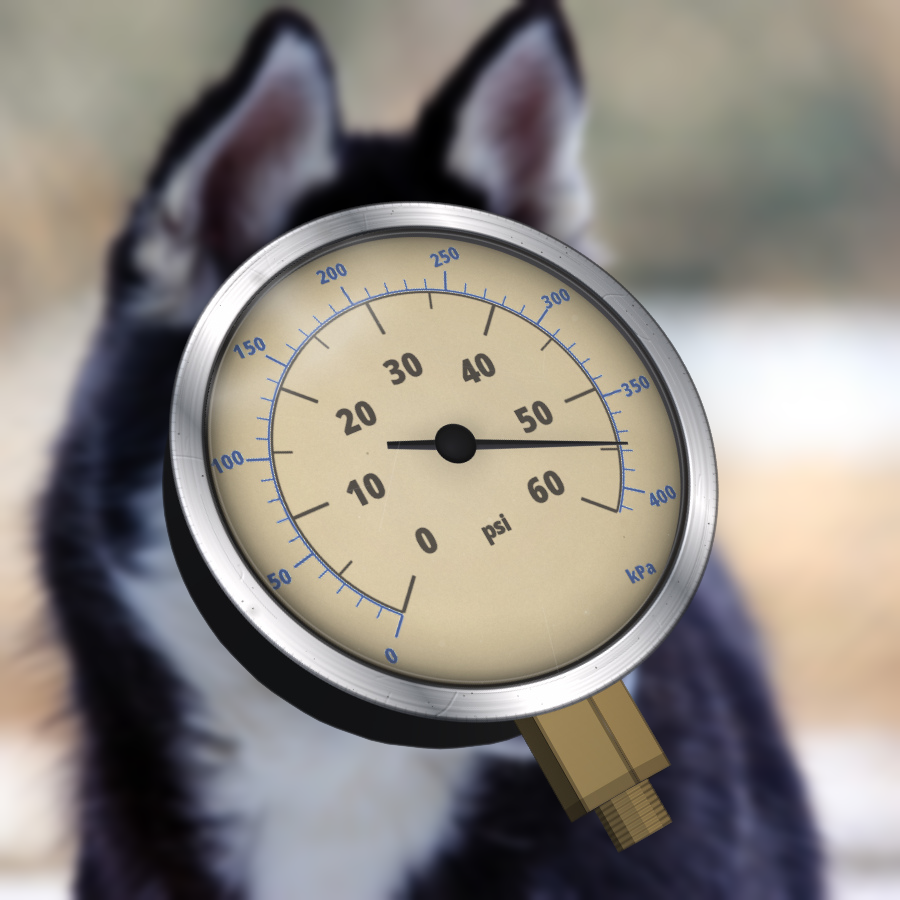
55 psi
